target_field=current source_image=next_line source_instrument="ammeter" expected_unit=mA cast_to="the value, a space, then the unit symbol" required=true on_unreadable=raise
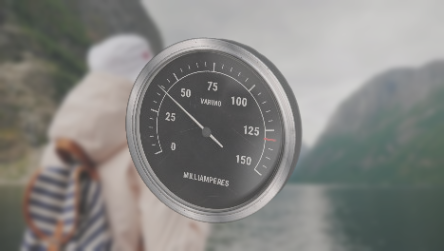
40 mA
